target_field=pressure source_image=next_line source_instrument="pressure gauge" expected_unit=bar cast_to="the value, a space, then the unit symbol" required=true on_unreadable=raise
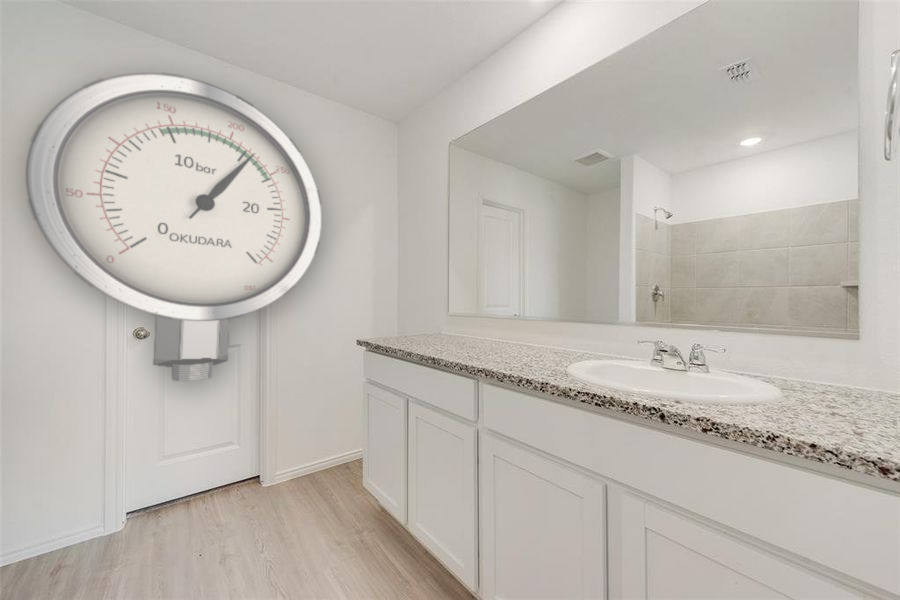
15.5 bar
